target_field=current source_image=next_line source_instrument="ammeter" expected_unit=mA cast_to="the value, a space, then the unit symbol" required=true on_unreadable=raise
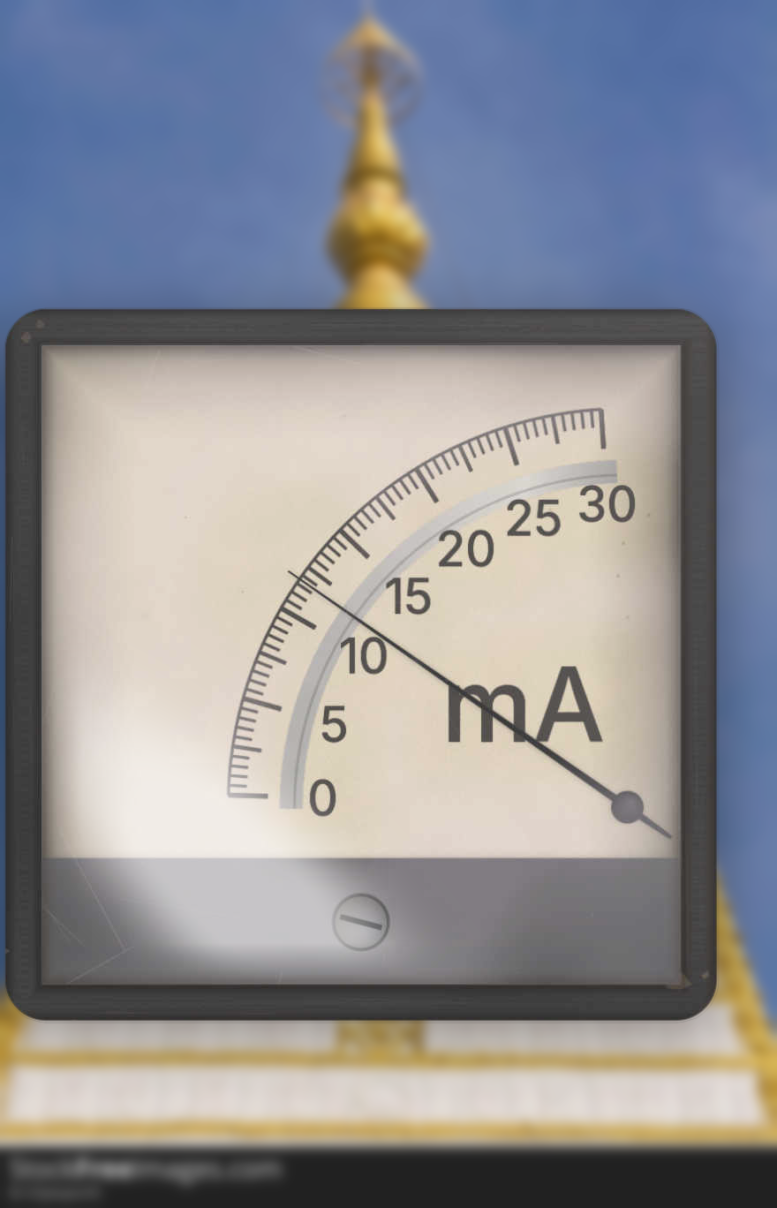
11.75 mA
